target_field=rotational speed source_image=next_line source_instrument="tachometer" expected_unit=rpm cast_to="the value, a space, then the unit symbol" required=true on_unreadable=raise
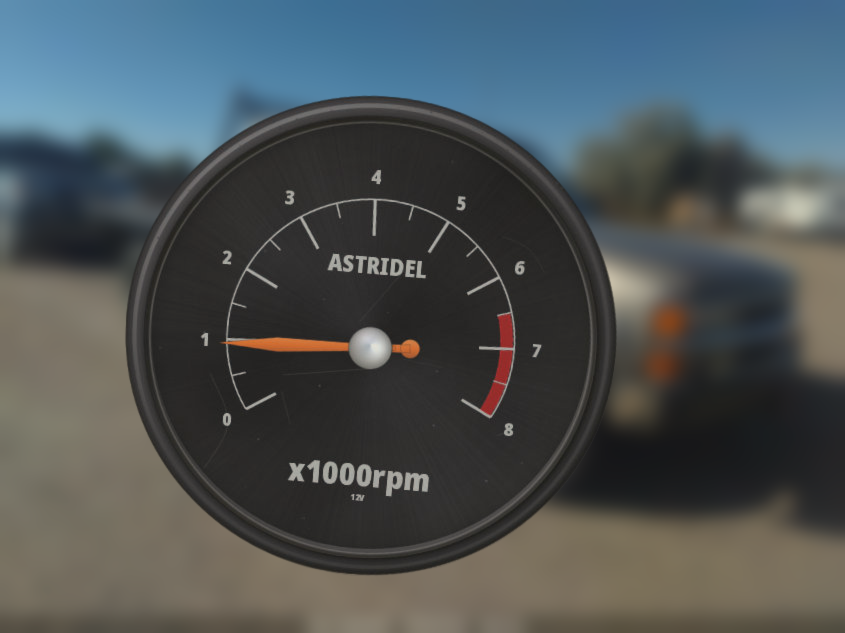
1000 rpm
